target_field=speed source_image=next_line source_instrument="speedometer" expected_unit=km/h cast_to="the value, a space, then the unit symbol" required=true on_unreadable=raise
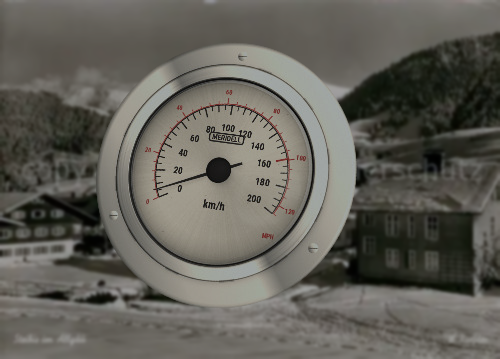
5 km/h
